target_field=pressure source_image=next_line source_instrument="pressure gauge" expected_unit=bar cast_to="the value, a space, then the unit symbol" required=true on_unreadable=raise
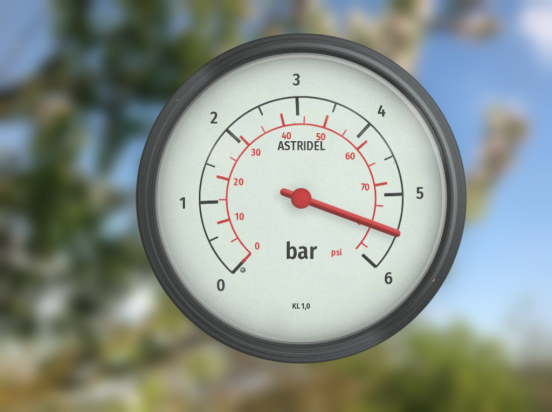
5.5 bar
